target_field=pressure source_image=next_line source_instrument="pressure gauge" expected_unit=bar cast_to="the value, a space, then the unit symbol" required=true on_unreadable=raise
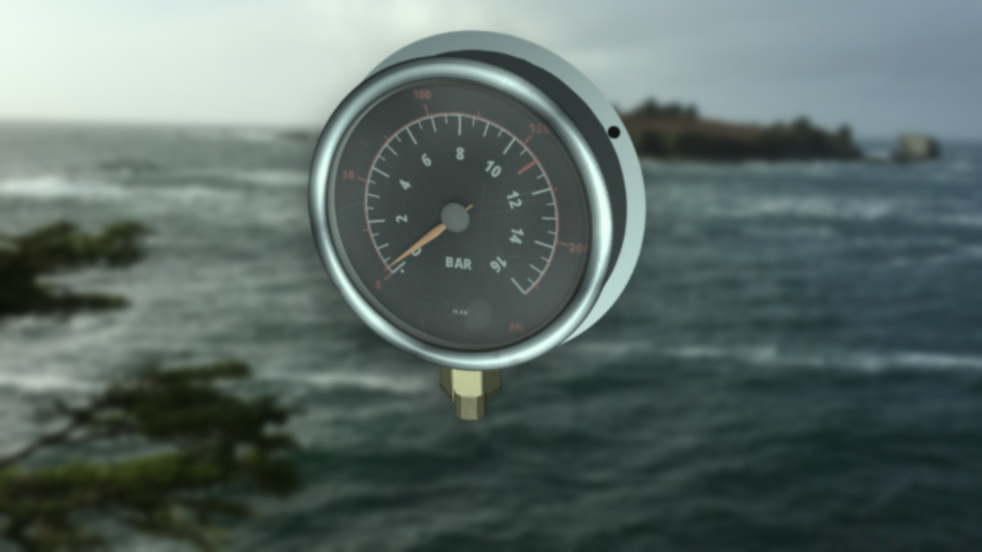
0.25 bar
